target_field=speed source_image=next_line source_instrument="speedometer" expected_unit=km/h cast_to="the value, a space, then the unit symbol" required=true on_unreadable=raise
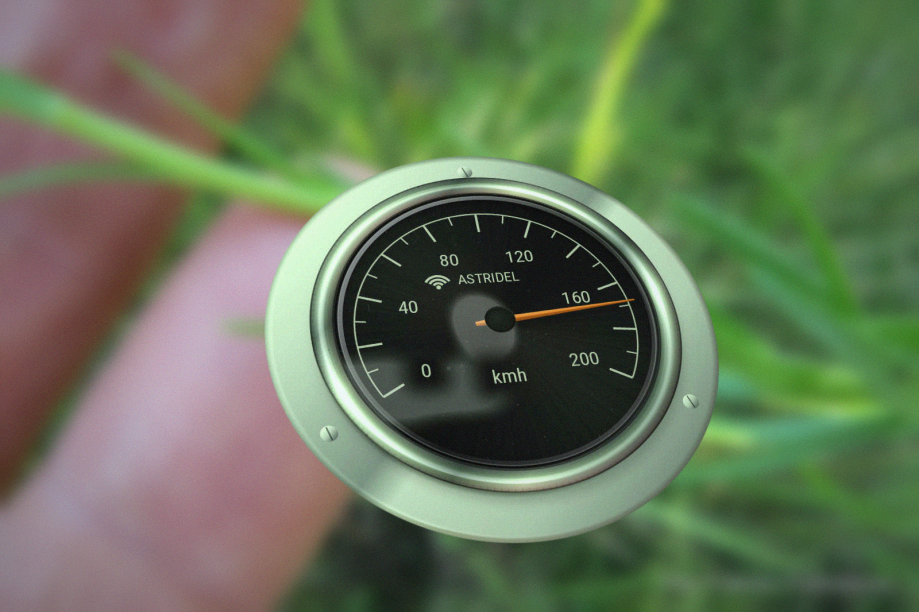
170 km/h
